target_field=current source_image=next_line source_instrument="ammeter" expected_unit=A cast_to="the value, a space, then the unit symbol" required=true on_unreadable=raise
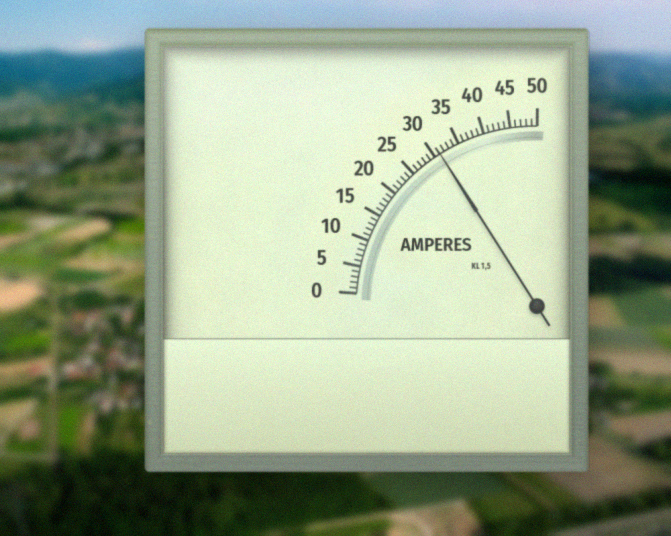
31 A
